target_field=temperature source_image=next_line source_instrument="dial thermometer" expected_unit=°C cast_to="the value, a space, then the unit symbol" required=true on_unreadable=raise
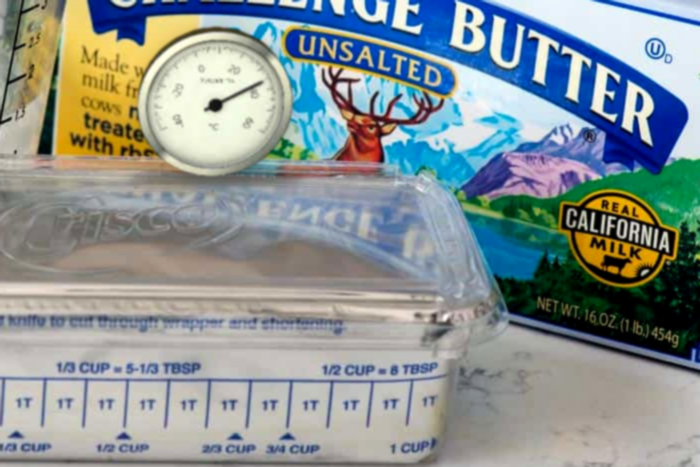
35 °C
